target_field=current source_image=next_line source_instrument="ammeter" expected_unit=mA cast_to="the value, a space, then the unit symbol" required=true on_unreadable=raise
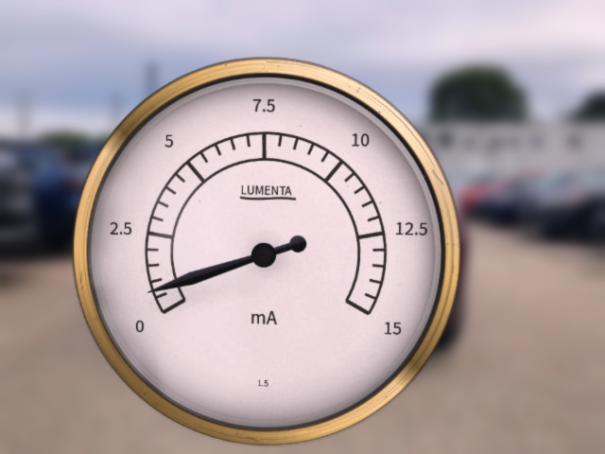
0.75 mA
